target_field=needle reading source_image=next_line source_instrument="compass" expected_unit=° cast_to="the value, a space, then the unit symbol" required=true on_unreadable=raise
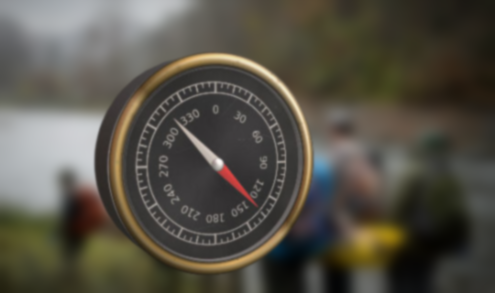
135 °
